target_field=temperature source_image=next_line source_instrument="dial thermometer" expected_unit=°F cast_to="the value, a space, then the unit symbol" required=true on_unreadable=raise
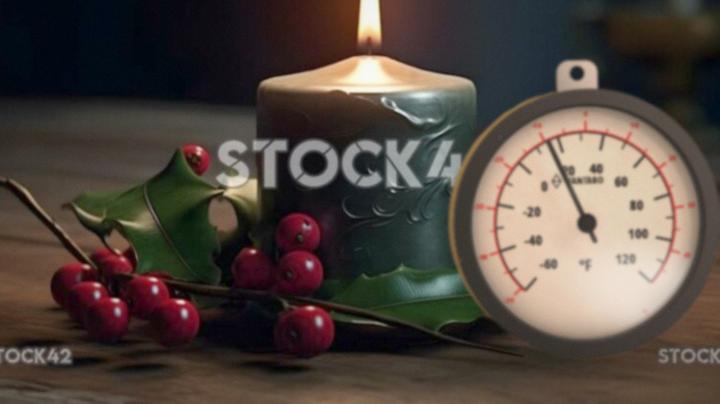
15 °F
